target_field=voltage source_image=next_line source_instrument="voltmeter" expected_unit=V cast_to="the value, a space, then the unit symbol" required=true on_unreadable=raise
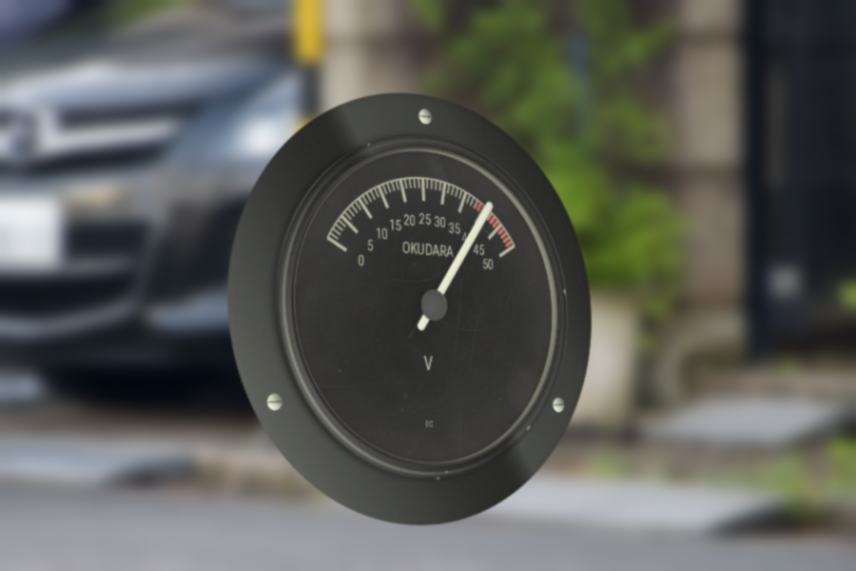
40 V
